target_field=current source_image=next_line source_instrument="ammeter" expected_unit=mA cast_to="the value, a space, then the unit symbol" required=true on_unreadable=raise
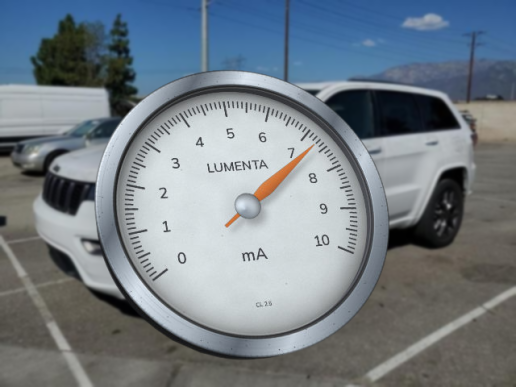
7.3 mA
